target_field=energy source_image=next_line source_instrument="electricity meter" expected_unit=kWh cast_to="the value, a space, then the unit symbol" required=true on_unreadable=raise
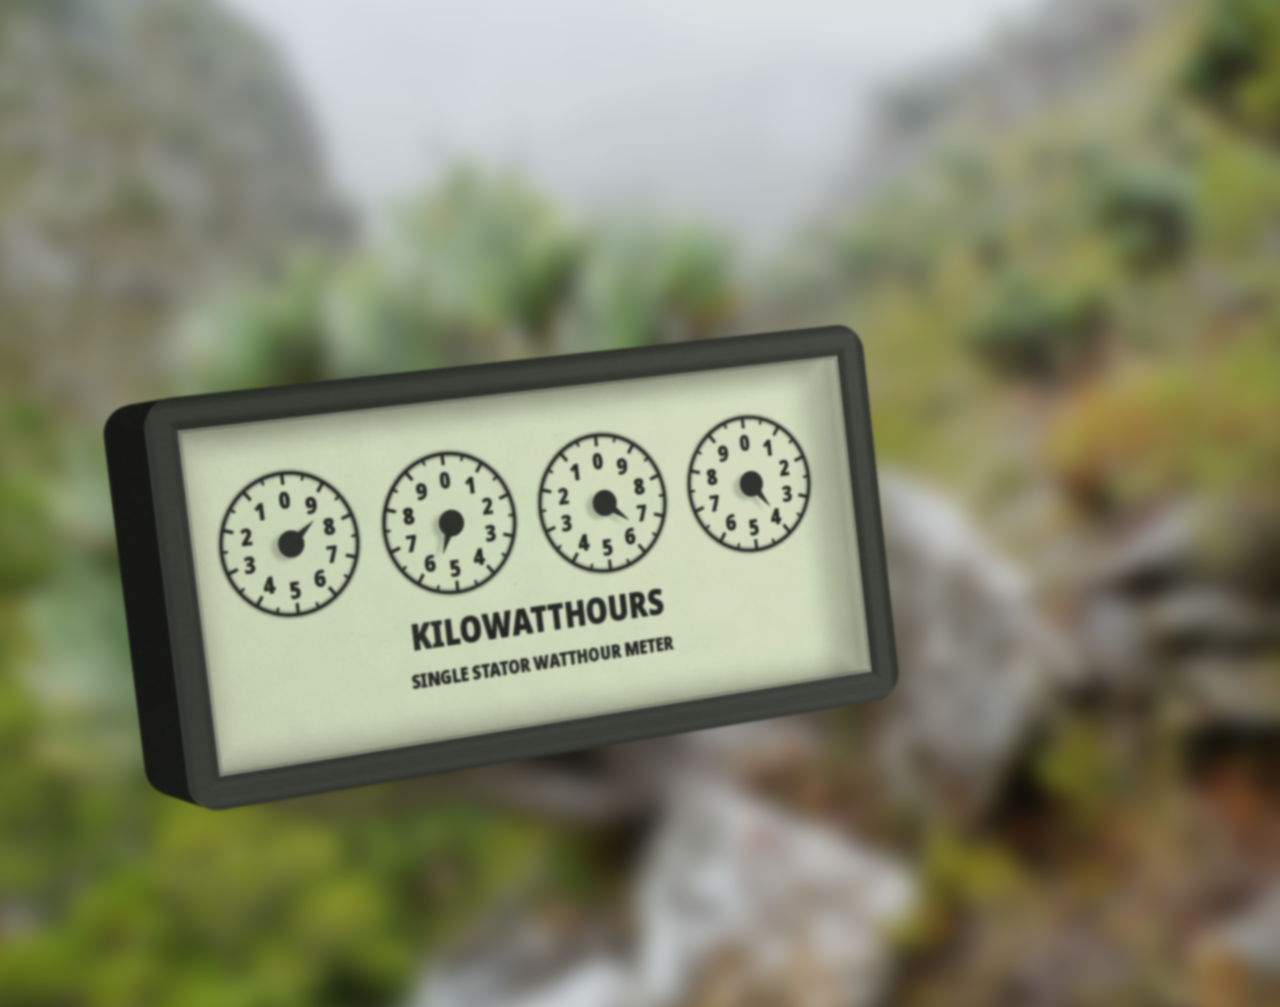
8564 kWh
